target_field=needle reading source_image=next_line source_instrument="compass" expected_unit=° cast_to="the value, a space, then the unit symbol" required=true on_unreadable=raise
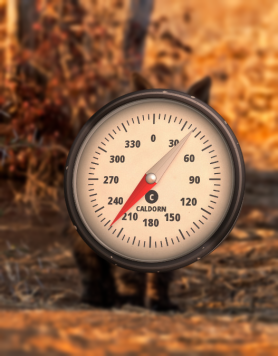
220 °
